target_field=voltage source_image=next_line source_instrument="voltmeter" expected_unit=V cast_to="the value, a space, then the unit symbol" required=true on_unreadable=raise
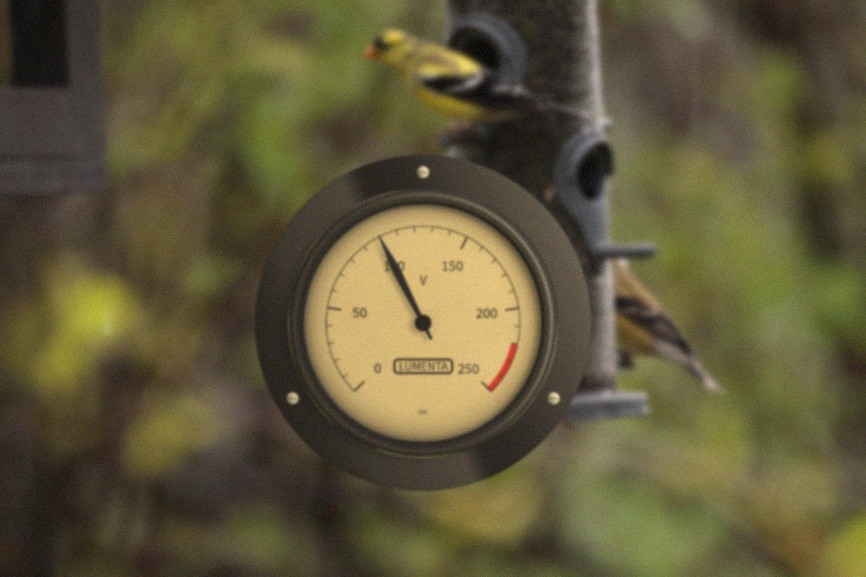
100 V
